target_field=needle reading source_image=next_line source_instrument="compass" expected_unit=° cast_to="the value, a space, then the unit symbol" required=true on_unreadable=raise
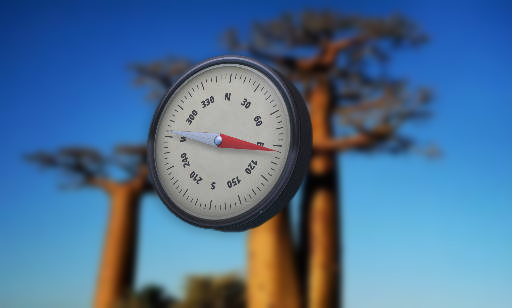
95 °
